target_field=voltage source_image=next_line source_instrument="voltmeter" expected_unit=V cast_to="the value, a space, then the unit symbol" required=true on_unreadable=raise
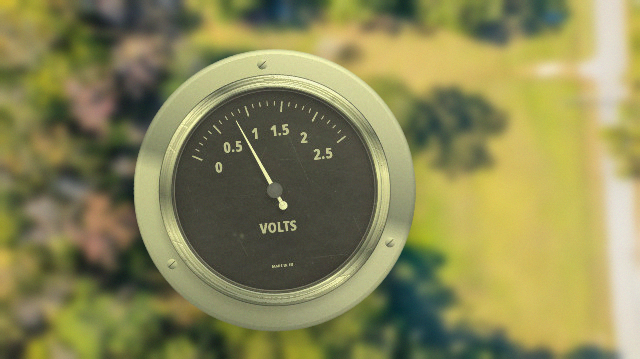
0.8 V
